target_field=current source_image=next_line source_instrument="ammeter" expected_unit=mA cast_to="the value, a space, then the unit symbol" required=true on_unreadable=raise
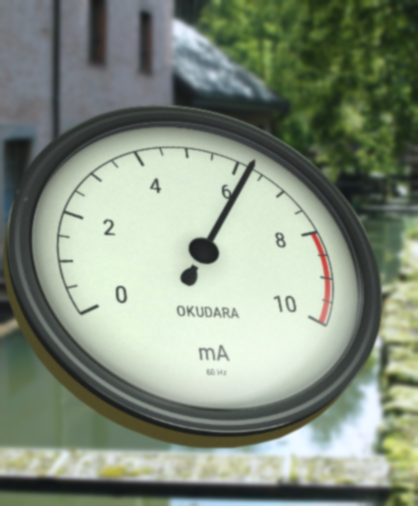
6.25 mA
